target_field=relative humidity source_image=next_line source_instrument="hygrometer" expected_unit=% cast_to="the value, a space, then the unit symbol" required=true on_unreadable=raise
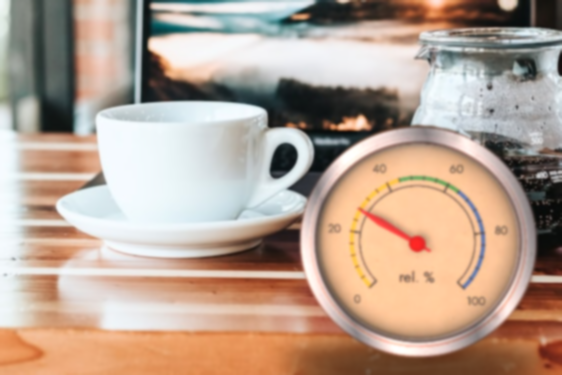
28 %
